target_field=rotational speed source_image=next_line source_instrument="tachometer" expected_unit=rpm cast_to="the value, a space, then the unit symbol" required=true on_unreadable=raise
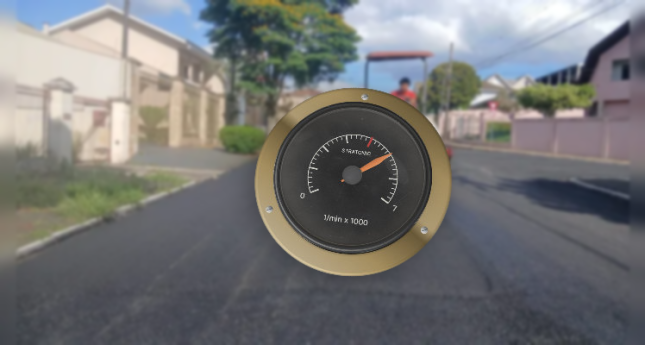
5000 rpm
